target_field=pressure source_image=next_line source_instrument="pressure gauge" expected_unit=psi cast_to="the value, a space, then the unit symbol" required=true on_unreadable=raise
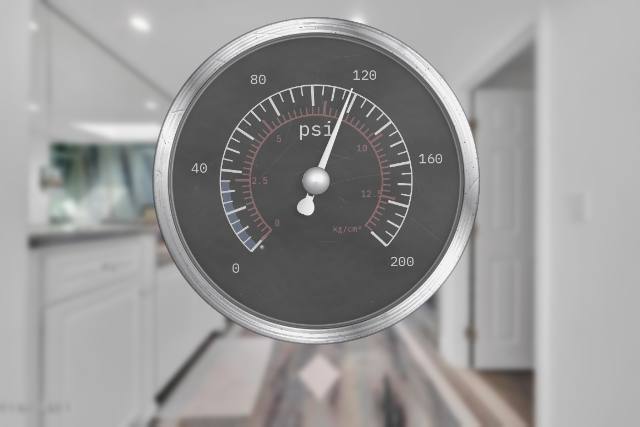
117.5 psi
